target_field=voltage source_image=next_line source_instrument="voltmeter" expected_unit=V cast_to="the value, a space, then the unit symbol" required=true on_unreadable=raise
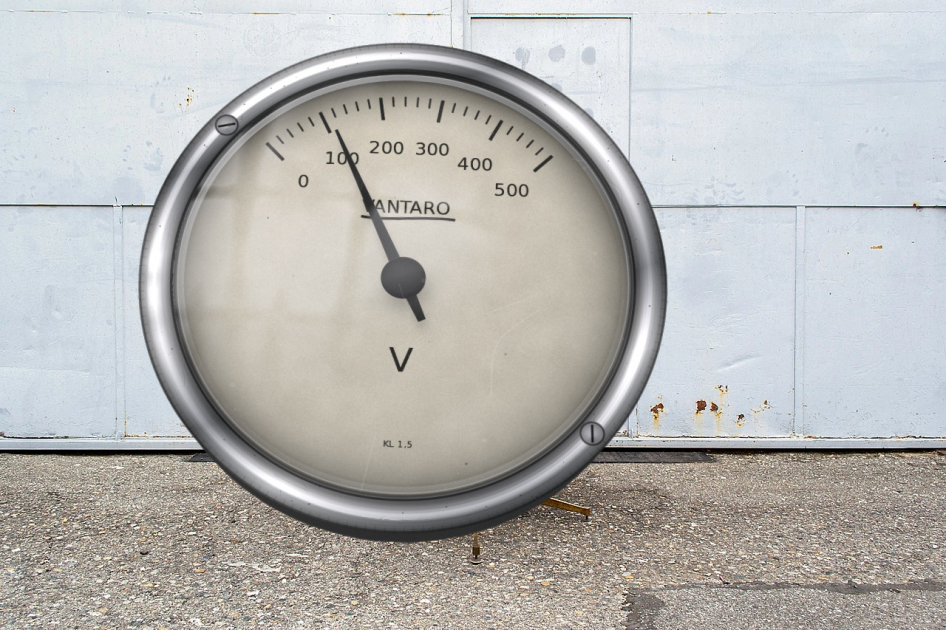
110 V
